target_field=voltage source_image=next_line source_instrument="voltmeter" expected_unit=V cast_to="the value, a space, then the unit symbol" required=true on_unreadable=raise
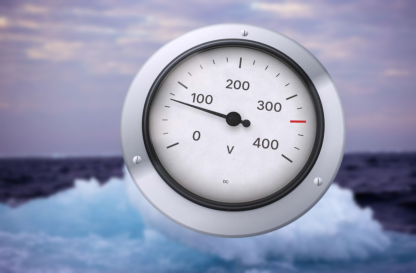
70 V
